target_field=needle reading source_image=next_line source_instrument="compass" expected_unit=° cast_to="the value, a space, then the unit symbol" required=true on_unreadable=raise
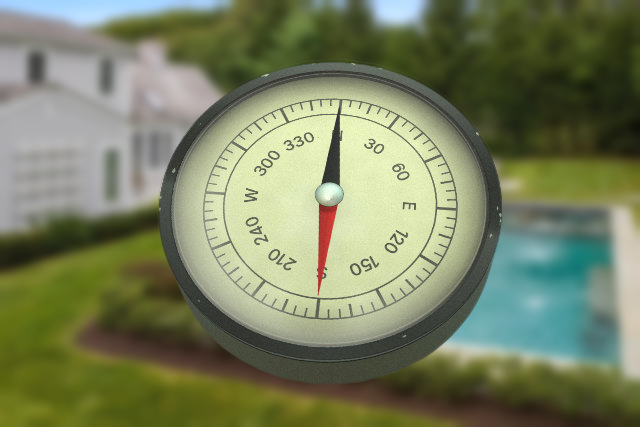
180 °
